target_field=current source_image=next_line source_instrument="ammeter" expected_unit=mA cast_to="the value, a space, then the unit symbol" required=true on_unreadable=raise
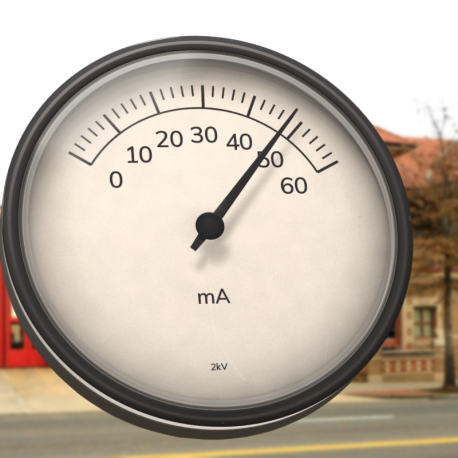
48 mA
